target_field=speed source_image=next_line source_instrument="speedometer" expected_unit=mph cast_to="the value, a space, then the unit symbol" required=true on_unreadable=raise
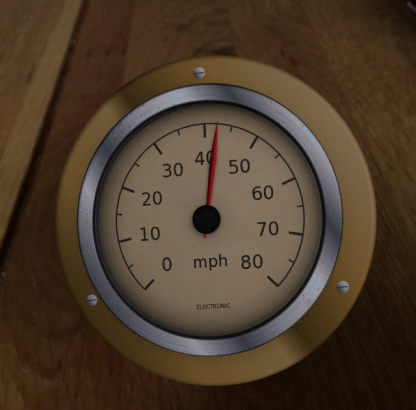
42.5 mph
